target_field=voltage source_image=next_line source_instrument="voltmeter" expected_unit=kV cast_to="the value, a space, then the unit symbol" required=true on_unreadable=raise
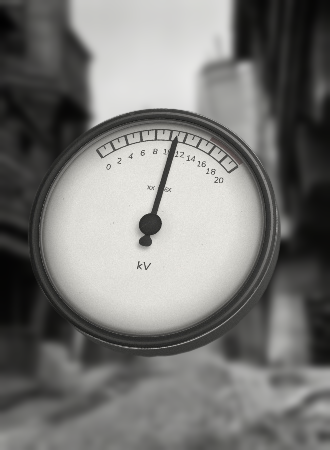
11 kV
